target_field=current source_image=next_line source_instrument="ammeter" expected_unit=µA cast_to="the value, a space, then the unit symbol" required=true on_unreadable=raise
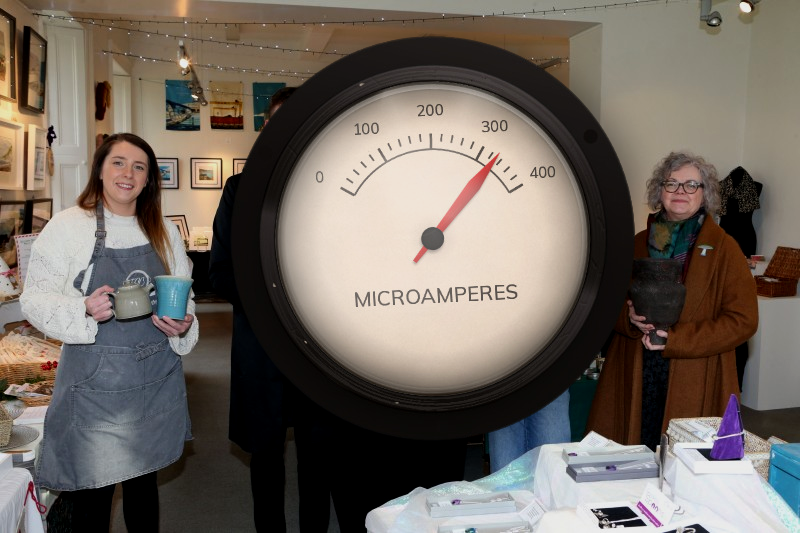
330 µA
